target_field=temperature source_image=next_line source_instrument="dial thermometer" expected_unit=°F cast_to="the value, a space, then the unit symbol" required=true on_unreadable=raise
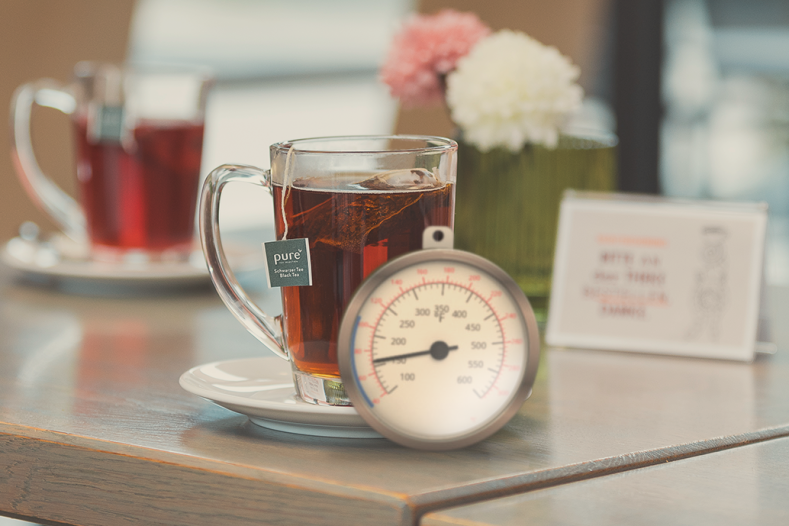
160 °F
